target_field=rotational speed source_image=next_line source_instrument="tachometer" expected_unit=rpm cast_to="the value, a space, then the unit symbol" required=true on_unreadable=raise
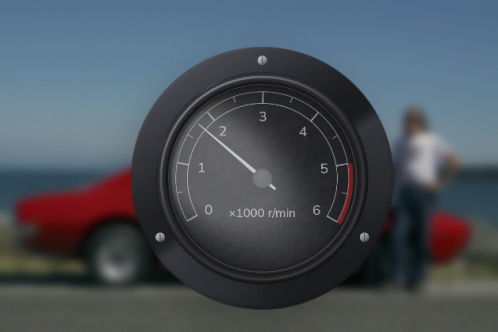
1750 rpm
